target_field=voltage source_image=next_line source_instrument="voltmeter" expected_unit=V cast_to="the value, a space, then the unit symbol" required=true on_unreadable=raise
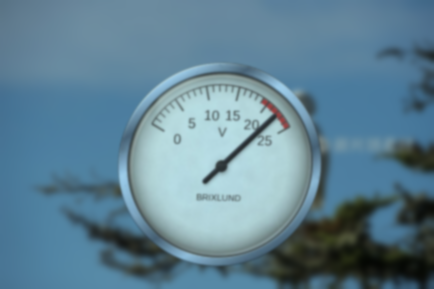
22 V
